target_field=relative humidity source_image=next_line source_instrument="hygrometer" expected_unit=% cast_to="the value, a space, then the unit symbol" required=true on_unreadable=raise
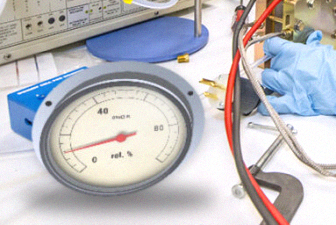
12 %
